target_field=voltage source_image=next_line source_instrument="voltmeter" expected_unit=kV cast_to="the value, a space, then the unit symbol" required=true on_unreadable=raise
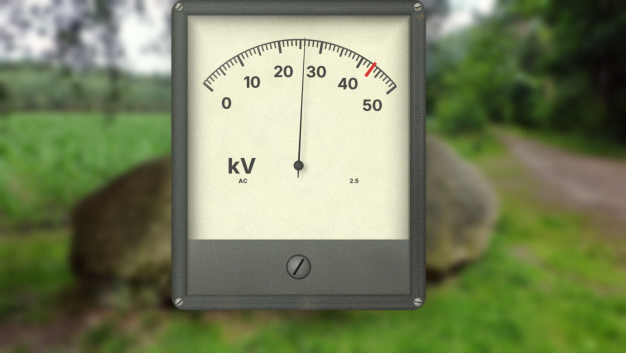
26 kV
